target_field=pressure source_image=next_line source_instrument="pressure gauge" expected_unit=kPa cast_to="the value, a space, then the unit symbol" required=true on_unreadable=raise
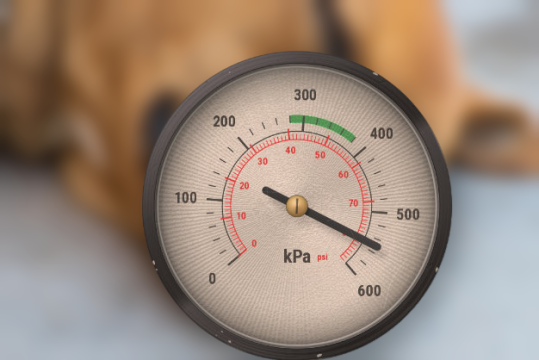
550 kPa
